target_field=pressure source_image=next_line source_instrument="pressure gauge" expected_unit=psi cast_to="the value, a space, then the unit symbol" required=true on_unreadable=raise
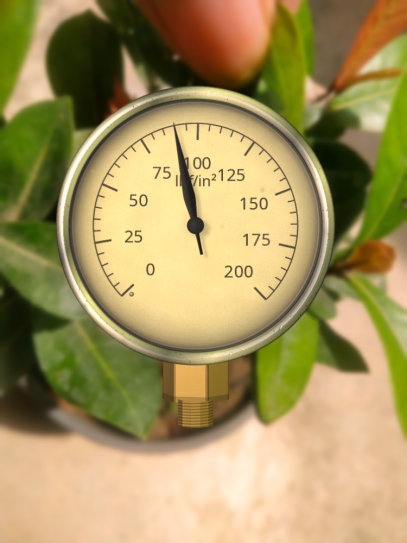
90 psi
